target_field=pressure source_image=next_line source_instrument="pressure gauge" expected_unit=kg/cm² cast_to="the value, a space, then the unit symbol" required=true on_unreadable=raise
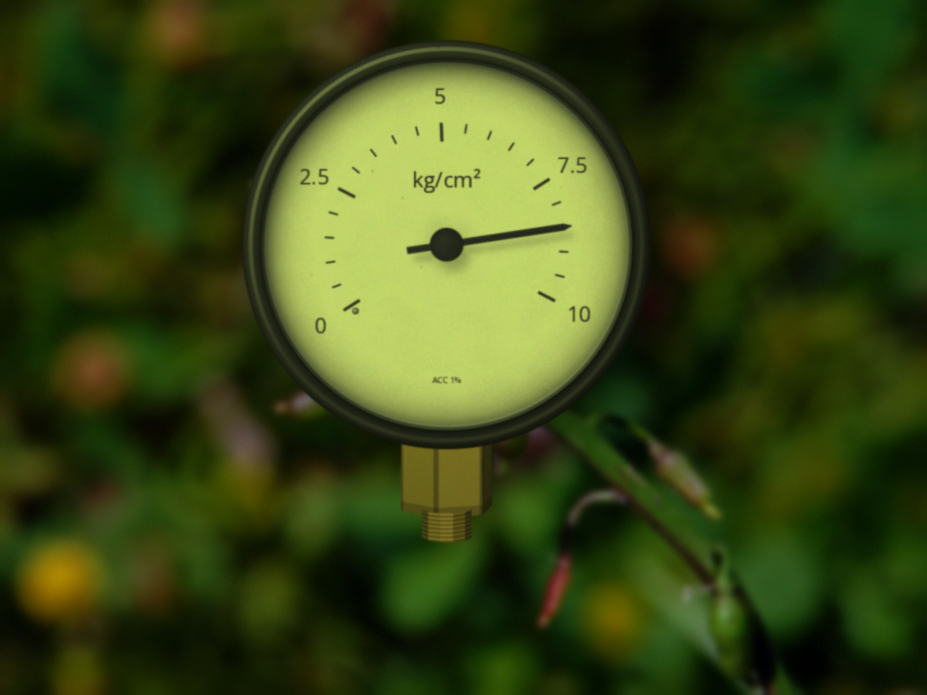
8.5 kg/cm²
